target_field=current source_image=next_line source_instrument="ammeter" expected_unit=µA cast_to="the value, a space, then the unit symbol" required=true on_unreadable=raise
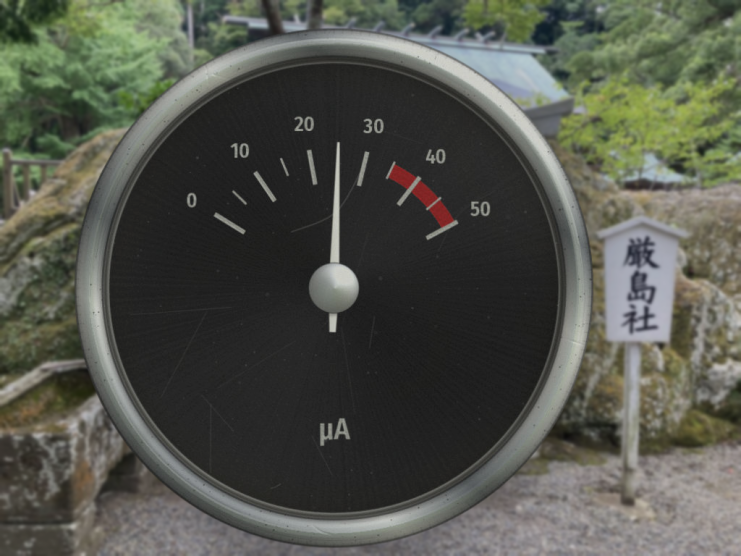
25 µA
